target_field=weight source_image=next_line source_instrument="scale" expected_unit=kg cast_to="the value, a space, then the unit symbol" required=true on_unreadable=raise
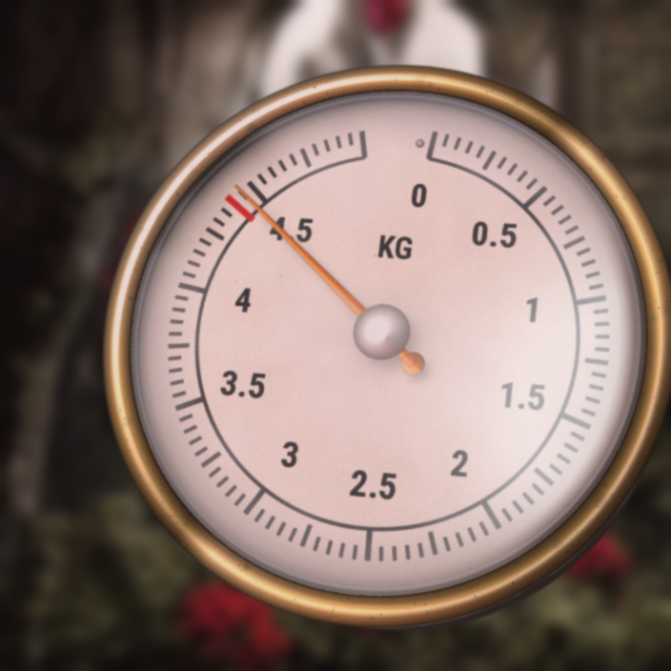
4.45 kg
